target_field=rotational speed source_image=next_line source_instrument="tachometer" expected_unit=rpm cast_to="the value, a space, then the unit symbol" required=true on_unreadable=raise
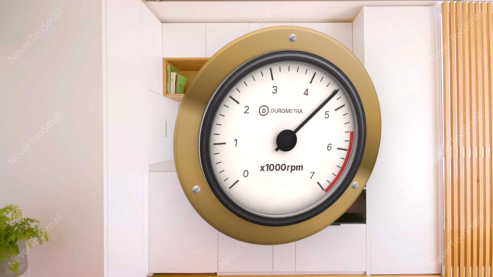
4600 rpm
